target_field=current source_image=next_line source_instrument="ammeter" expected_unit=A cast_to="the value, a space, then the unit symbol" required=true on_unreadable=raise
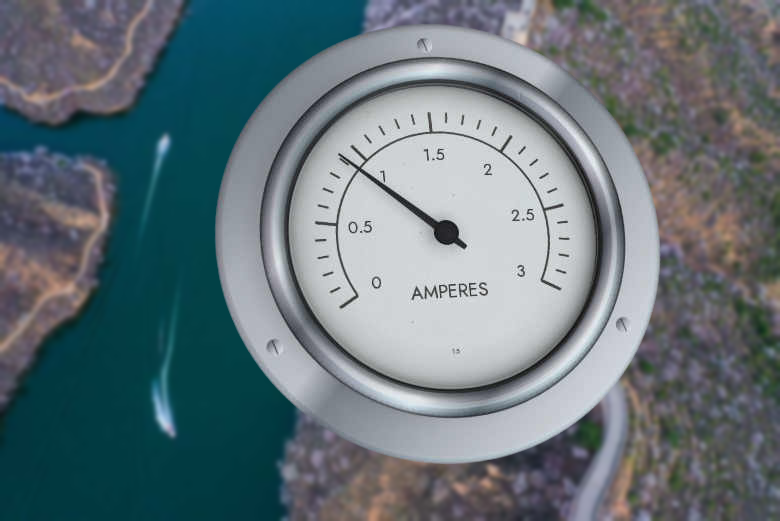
0.9 A
